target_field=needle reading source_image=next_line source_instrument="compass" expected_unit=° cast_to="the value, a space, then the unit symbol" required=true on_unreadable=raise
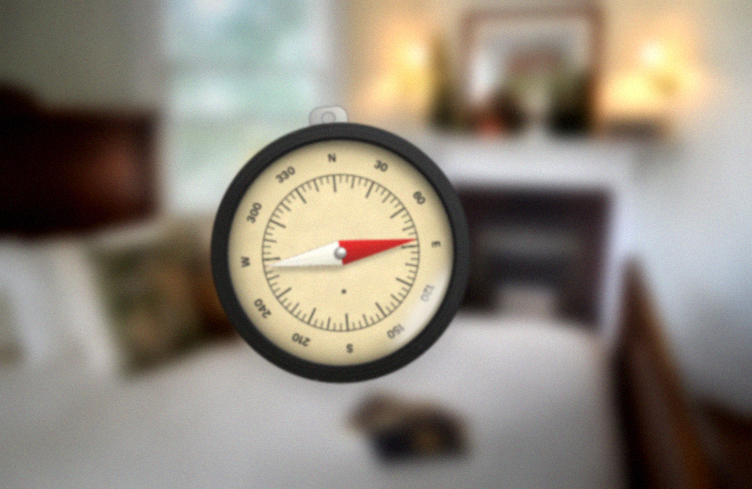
85 °
